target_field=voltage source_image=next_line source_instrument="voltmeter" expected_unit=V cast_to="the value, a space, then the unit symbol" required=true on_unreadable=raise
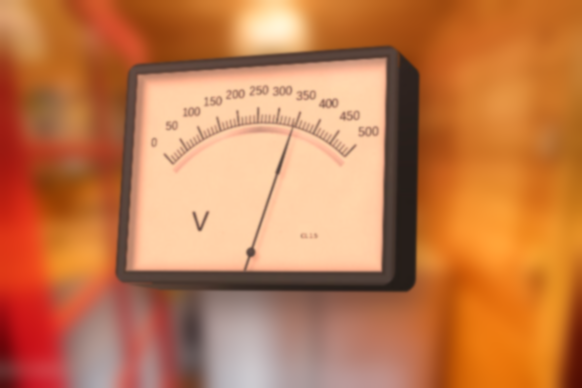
350 V
